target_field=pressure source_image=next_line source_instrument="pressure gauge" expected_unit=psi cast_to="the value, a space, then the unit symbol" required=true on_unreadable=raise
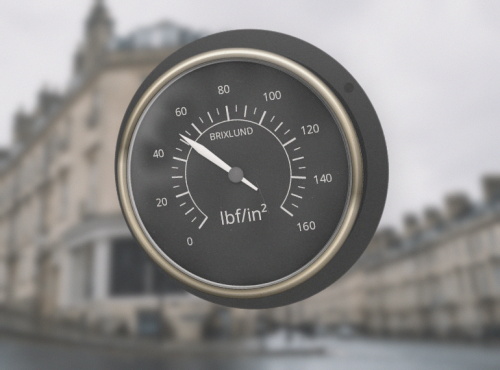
52.5 psi
